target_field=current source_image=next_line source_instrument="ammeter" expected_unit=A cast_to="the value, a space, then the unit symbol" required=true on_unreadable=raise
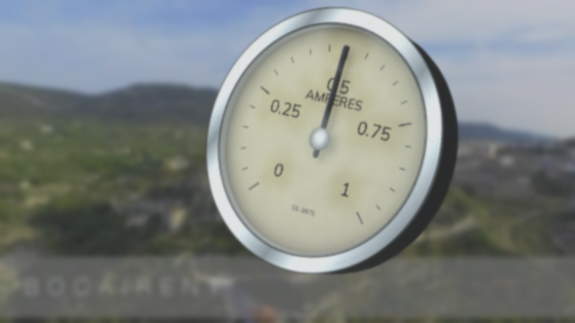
0.5 A
